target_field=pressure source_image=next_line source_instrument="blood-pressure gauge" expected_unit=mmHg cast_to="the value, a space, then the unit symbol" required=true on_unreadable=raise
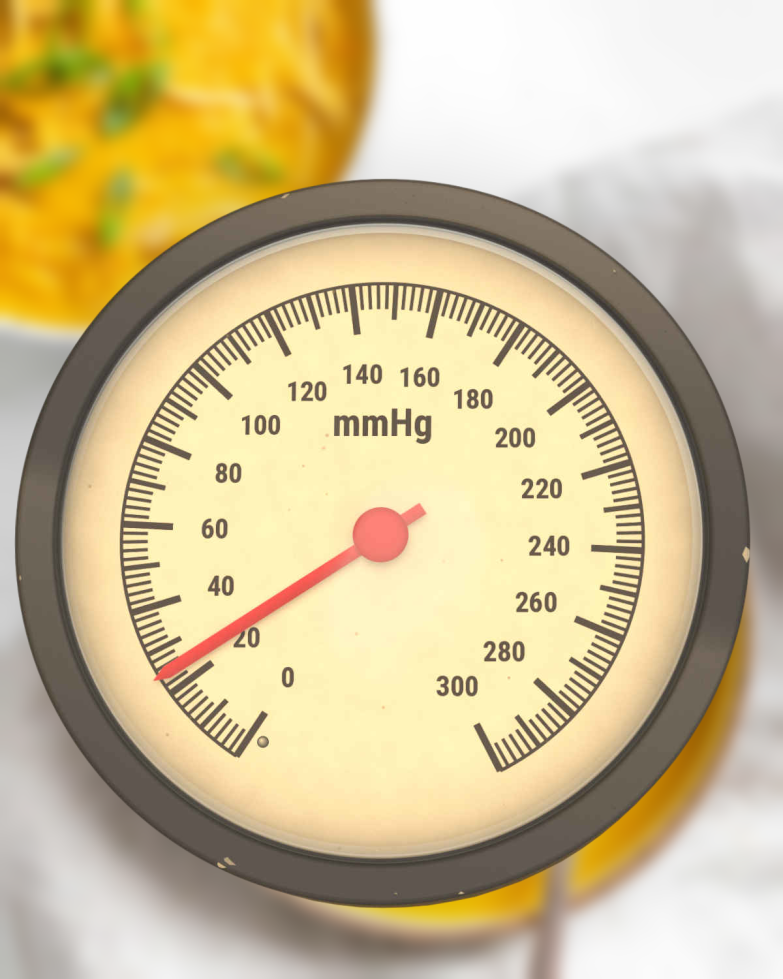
24 mmHg
